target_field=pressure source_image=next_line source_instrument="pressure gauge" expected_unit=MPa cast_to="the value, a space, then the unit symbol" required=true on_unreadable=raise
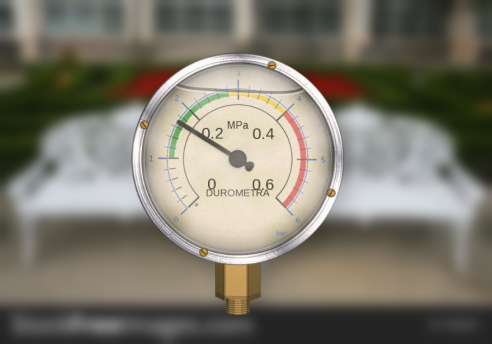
0.17 MPa
